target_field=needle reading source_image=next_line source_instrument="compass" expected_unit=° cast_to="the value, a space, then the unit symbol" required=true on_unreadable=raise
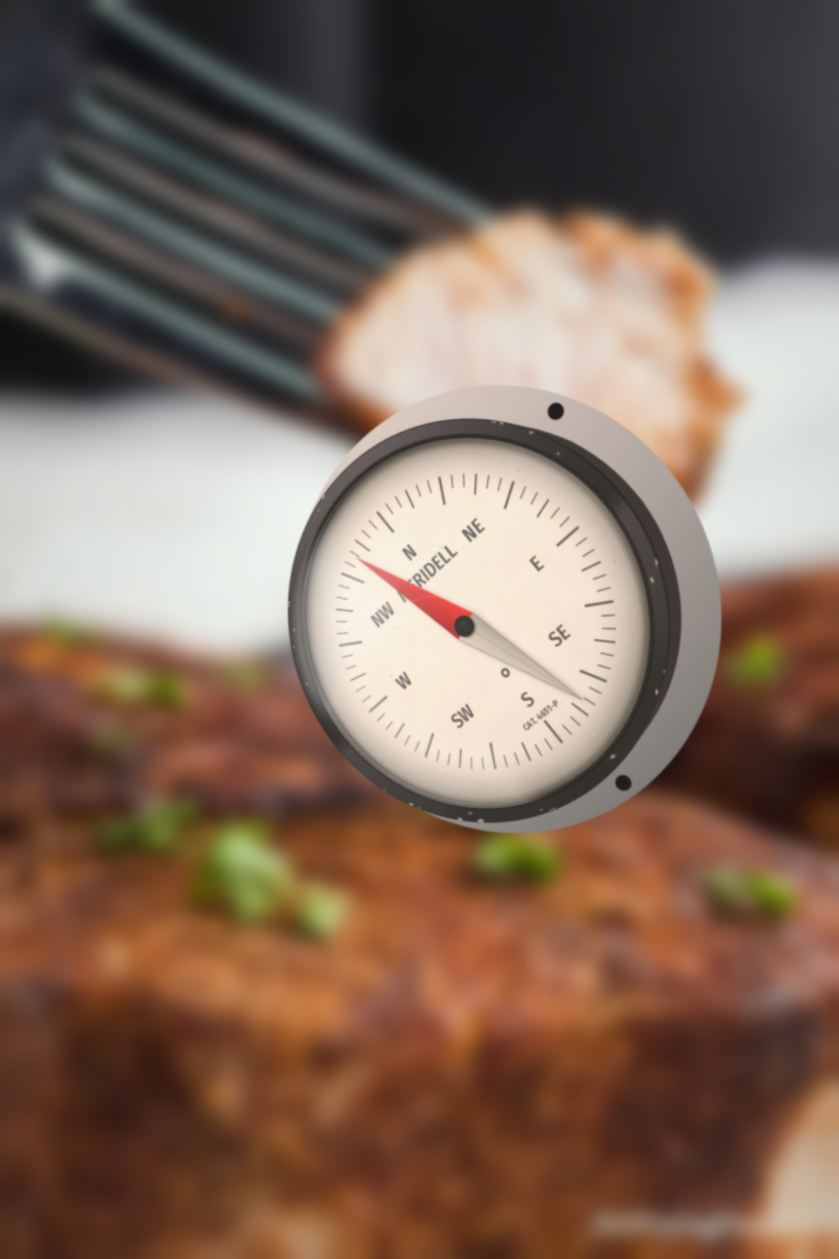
340 °
